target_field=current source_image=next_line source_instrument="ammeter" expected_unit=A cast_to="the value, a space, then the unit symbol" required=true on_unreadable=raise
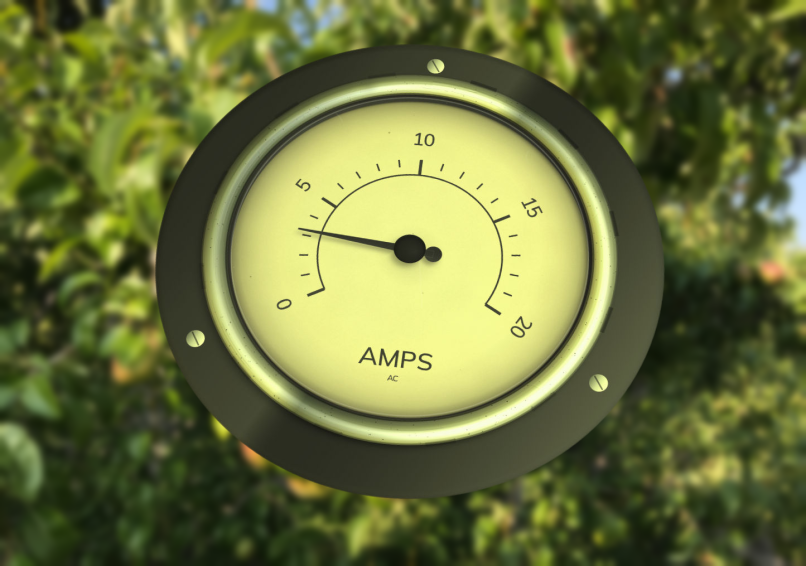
3 A
